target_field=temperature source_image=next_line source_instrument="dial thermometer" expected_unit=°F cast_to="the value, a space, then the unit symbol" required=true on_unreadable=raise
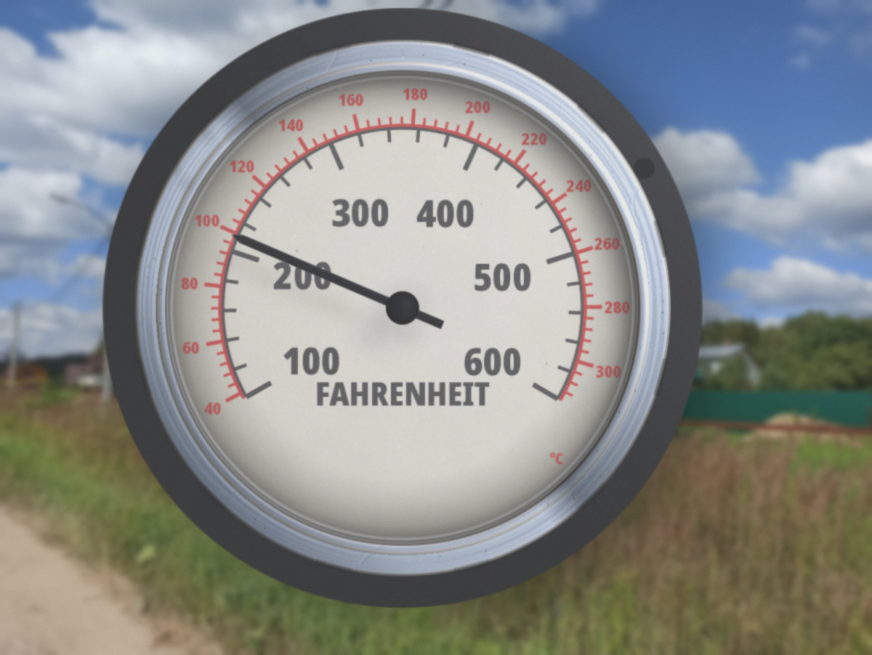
210 °F
